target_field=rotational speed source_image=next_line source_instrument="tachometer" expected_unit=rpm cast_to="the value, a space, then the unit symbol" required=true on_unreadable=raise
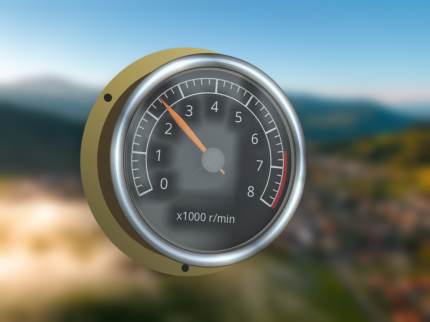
2400 rpm
